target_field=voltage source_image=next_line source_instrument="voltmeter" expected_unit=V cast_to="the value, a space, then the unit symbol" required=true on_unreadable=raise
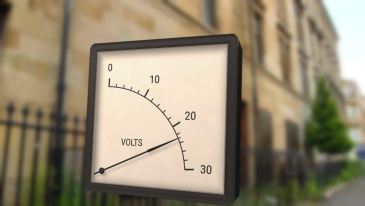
23 V
